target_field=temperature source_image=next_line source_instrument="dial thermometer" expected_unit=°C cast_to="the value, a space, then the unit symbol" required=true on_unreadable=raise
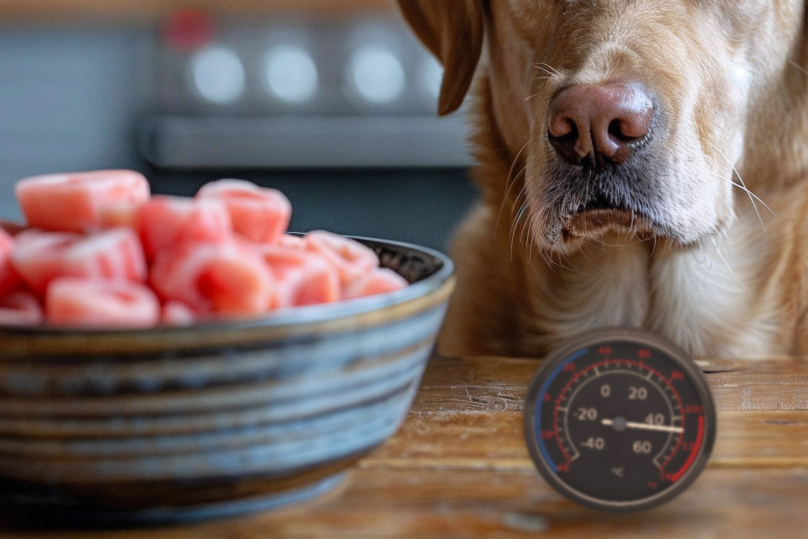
44 °C
